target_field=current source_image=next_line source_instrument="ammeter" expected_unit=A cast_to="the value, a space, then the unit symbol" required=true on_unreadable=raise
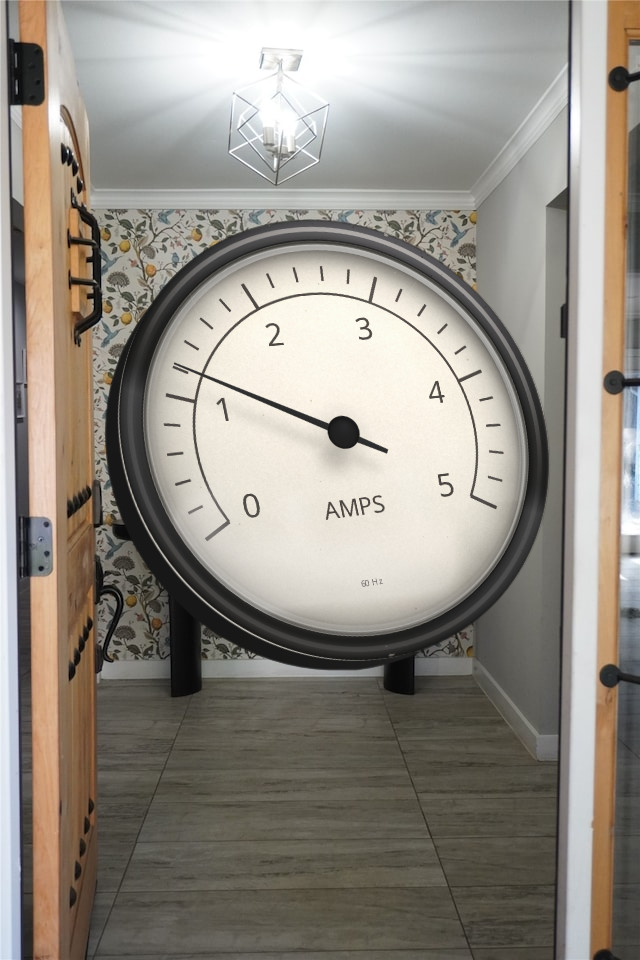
1.2 A
